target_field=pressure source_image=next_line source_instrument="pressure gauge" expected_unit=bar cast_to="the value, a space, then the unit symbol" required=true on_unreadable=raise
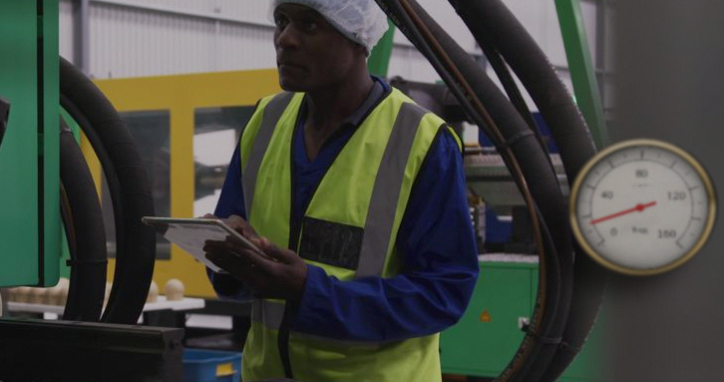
15 bar
